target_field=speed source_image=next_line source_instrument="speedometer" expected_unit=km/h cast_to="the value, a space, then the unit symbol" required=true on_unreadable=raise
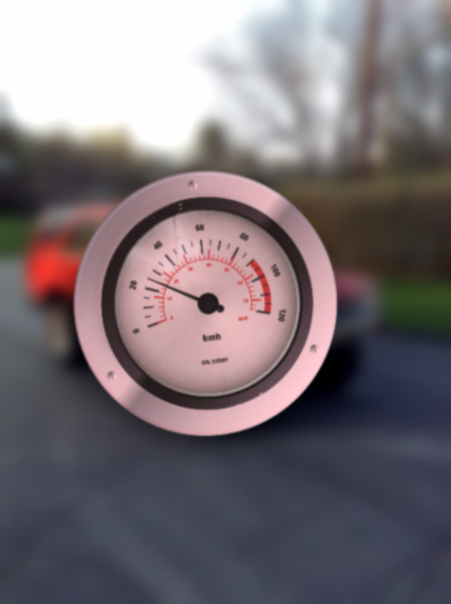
25 km/h
